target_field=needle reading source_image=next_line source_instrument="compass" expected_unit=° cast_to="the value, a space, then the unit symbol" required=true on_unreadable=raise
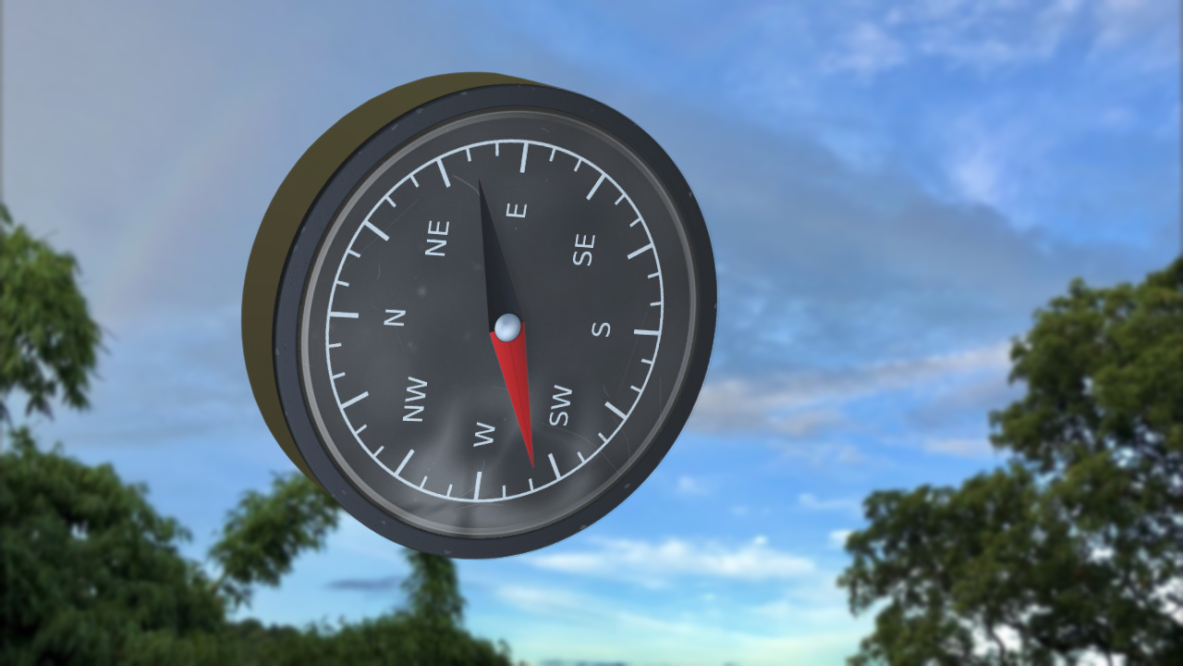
250 °
